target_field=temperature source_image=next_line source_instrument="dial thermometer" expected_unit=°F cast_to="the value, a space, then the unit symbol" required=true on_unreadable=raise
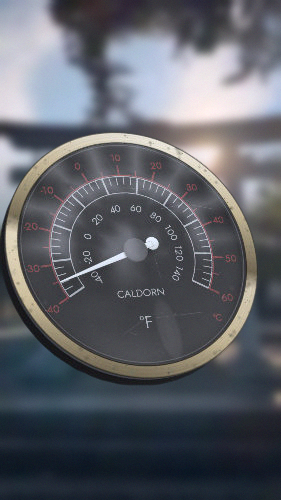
-32 °F
